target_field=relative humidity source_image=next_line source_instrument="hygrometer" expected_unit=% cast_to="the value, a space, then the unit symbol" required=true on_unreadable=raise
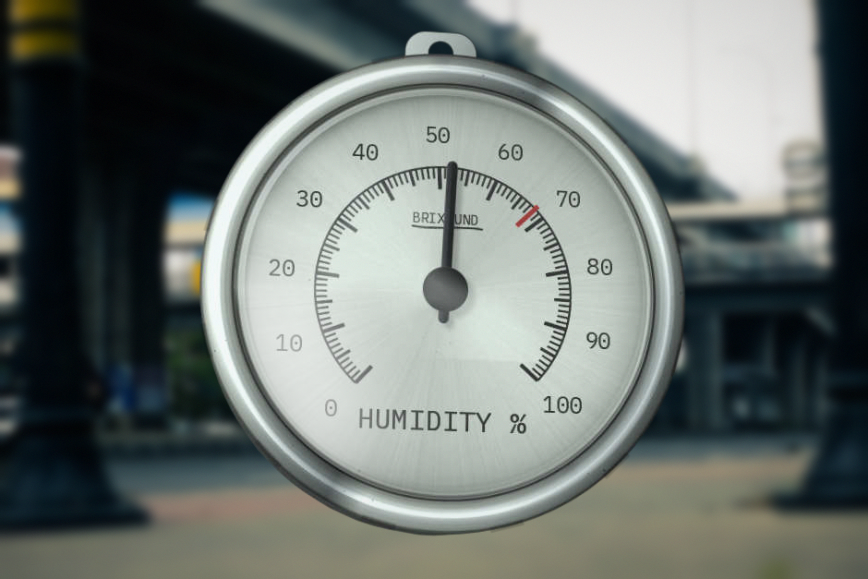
52 %
